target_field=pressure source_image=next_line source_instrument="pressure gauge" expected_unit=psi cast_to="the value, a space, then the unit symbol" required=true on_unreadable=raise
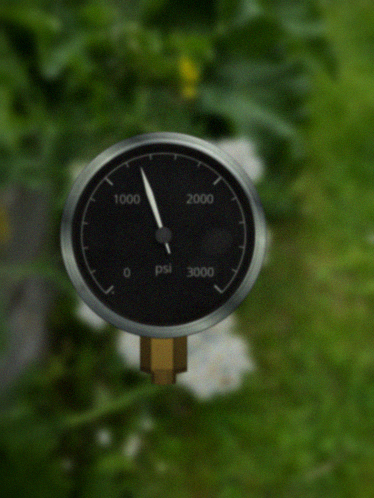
1300 psi
